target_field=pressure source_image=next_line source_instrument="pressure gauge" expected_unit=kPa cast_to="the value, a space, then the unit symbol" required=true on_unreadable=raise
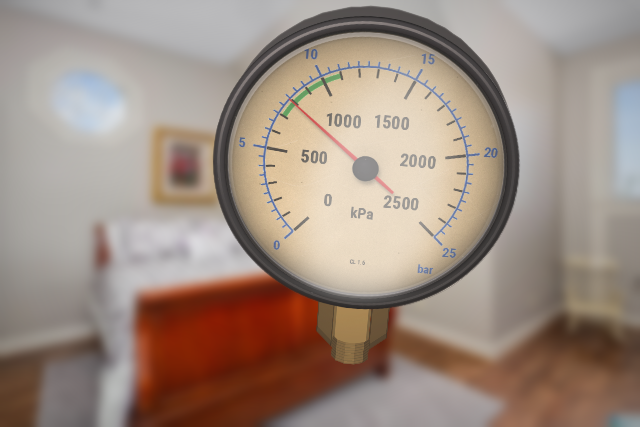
800 kPa
